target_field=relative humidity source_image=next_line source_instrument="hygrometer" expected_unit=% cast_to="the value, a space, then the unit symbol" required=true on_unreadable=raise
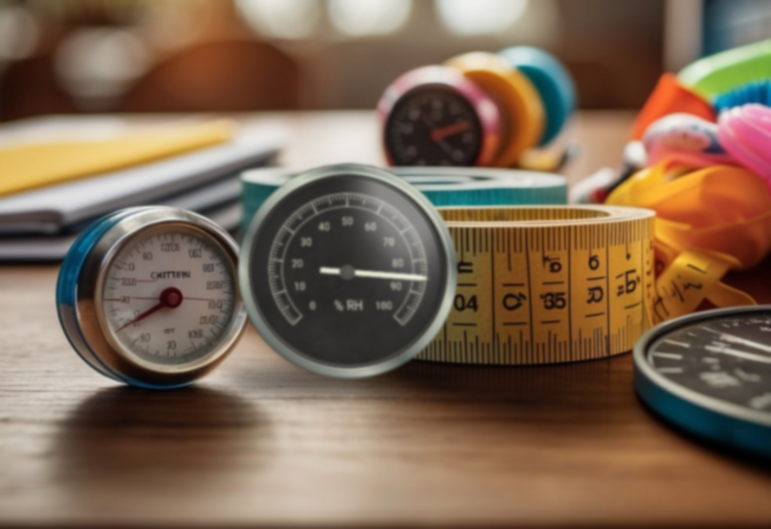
85 %
